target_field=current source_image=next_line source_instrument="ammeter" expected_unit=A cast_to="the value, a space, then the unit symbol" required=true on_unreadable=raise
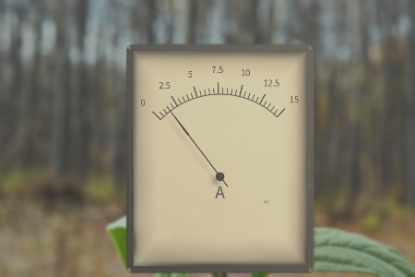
1.5 A
